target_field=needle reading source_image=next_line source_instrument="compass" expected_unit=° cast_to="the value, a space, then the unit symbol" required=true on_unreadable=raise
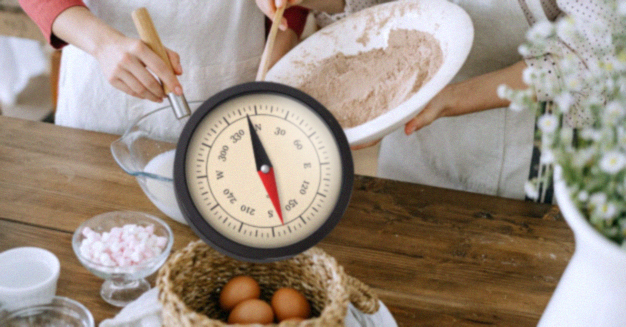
170 °
